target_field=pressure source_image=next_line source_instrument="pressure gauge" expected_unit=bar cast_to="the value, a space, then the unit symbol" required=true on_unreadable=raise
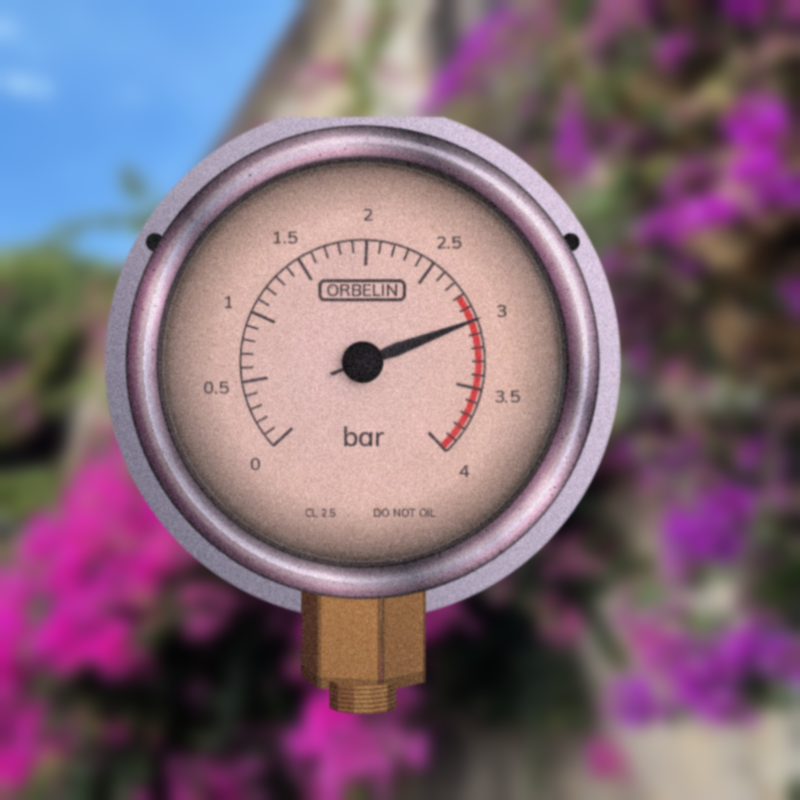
3 bar
